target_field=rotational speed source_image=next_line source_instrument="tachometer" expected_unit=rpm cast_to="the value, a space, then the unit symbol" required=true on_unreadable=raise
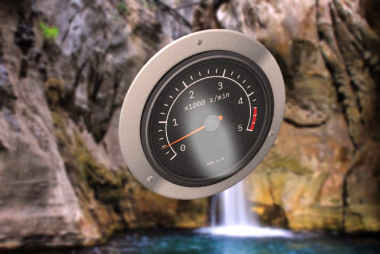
400 rpm
